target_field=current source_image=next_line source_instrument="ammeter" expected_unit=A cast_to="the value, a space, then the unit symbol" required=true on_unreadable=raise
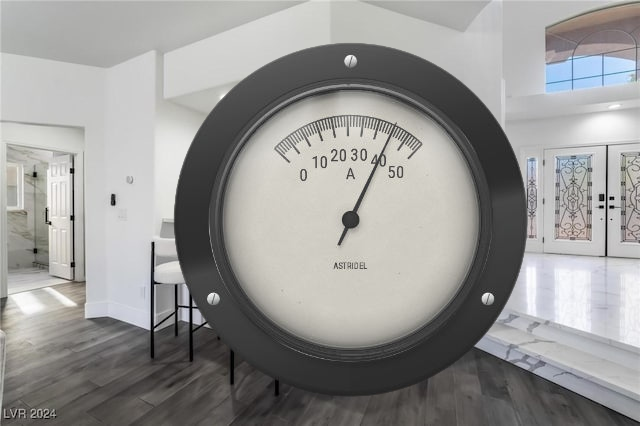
40 A
